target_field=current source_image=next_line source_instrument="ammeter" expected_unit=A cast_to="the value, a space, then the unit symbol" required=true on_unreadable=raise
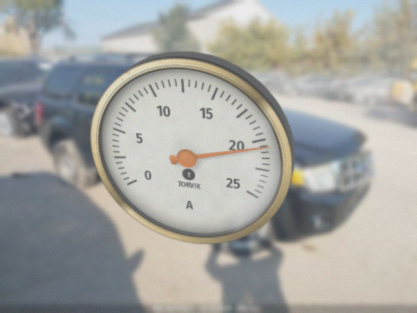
20.5 A
